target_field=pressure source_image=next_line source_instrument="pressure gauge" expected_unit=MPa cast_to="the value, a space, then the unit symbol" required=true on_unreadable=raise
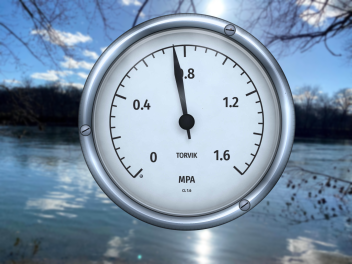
0.75 MPa
